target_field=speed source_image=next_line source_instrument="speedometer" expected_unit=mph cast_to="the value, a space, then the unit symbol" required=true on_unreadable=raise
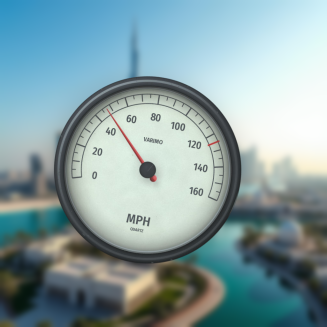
47.5 mph
